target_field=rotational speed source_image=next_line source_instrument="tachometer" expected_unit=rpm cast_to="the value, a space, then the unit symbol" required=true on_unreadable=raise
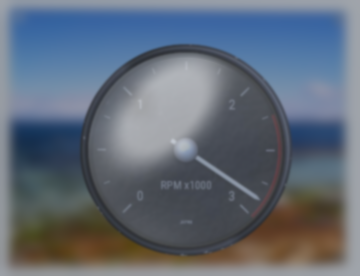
2875 rpm
